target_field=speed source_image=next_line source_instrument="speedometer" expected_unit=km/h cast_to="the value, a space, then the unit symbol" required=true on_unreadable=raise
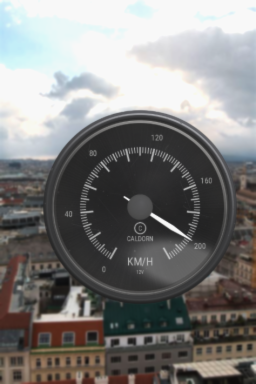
200 km/h
